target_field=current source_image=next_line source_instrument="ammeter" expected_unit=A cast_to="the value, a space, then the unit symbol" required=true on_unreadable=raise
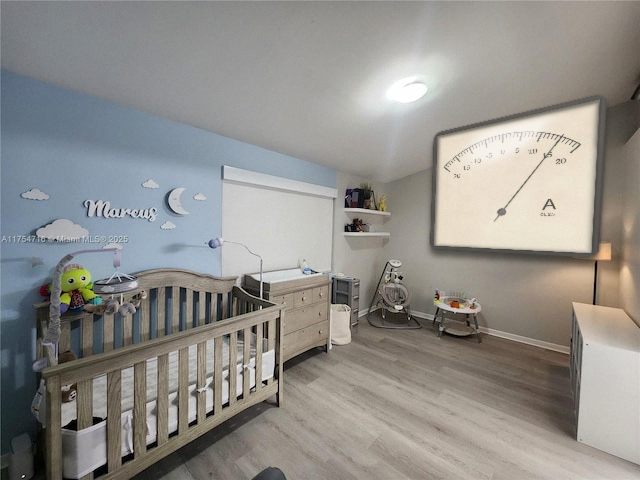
15 A
